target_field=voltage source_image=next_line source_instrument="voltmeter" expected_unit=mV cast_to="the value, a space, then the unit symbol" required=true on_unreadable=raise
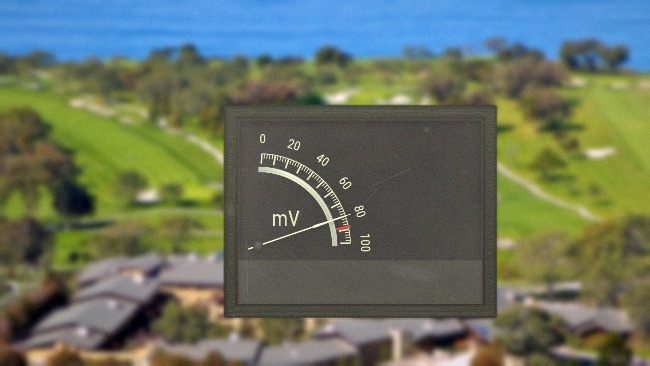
80 mV
